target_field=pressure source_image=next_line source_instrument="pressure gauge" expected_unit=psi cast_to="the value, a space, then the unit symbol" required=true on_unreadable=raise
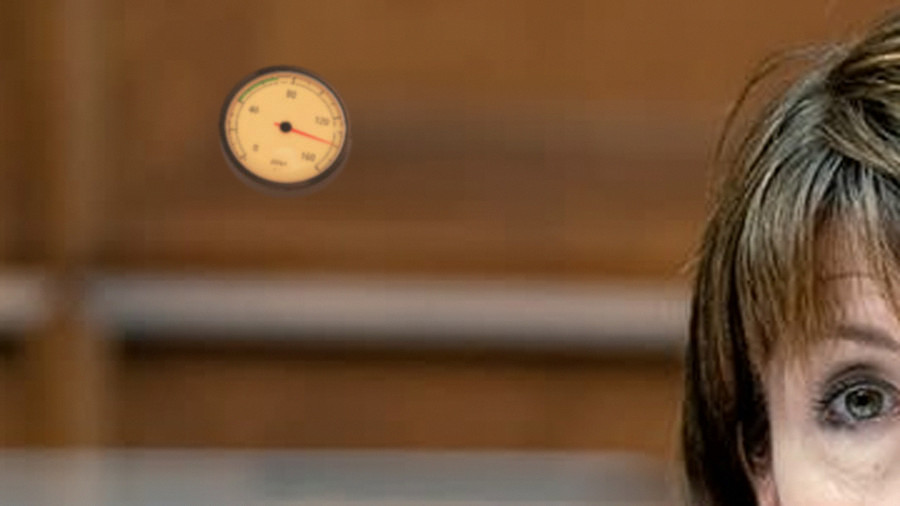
140 psi
